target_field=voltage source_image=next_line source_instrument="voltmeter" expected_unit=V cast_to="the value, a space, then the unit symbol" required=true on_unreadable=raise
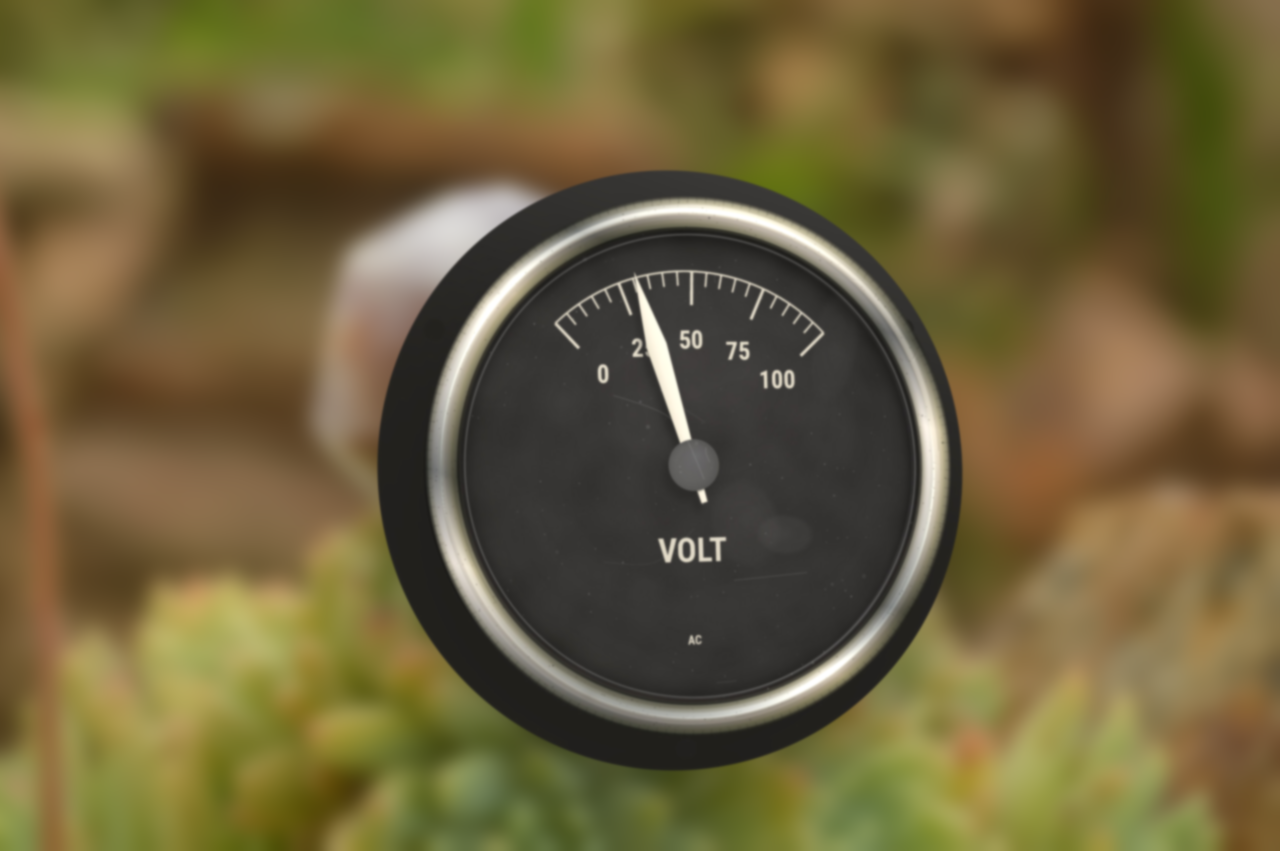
30 V
